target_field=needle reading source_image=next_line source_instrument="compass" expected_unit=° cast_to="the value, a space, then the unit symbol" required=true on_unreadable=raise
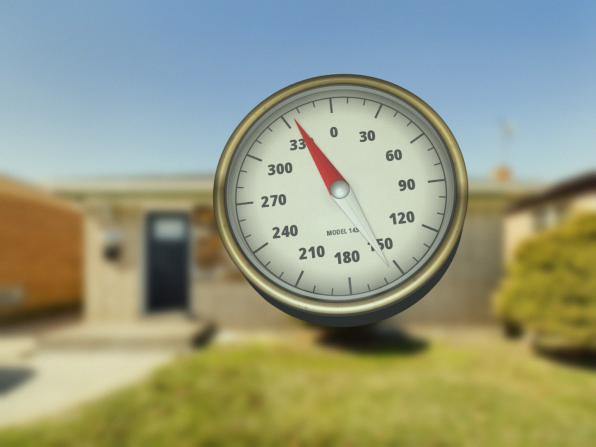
335 °
